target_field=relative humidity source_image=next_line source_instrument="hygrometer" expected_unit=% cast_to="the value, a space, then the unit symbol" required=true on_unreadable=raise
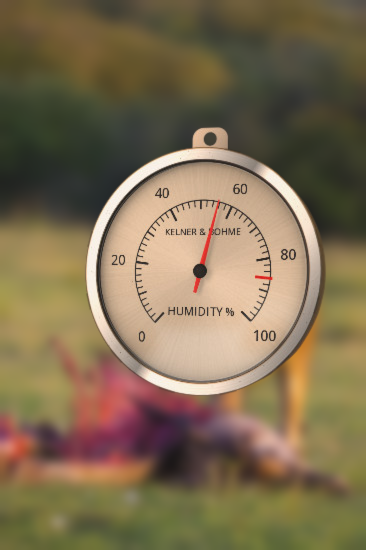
56 %
